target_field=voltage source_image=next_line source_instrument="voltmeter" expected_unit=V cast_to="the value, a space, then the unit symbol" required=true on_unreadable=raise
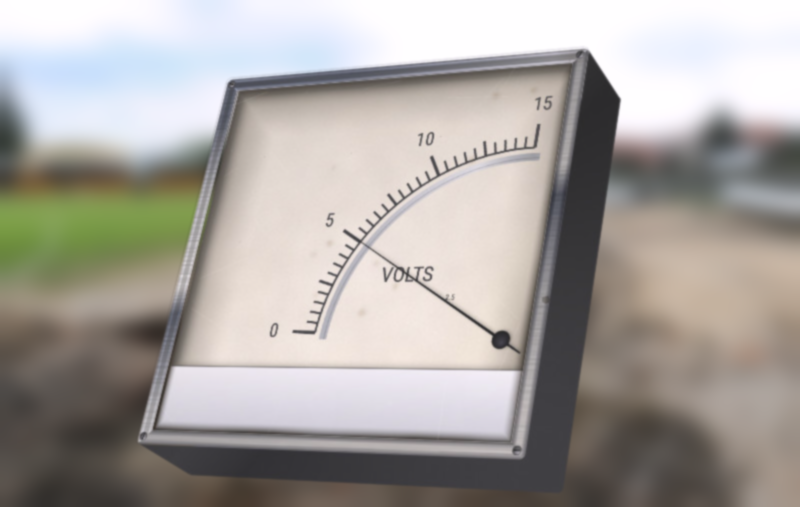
5 V
